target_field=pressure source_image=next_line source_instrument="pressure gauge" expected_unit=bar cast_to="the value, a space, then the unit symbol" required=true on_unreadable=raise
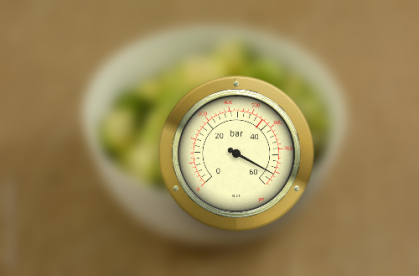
56 bar
